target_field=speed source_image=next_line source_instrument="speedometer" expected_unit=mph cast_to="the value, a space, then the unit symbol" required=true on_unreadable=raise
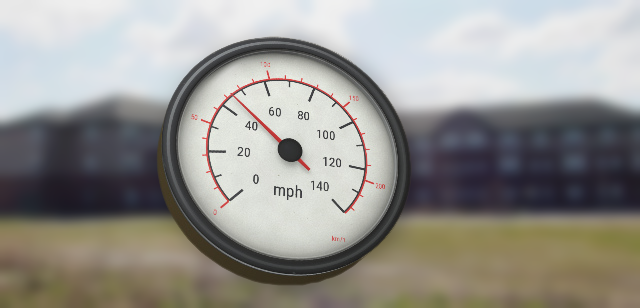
45 mph
